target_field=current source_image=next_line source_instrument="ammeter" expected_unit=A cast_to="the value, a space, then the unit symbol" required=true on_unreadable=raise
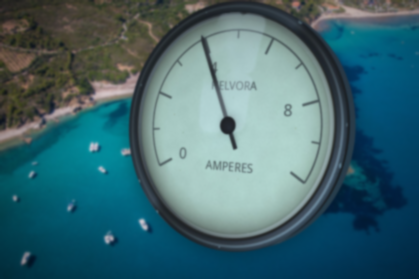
4 A
